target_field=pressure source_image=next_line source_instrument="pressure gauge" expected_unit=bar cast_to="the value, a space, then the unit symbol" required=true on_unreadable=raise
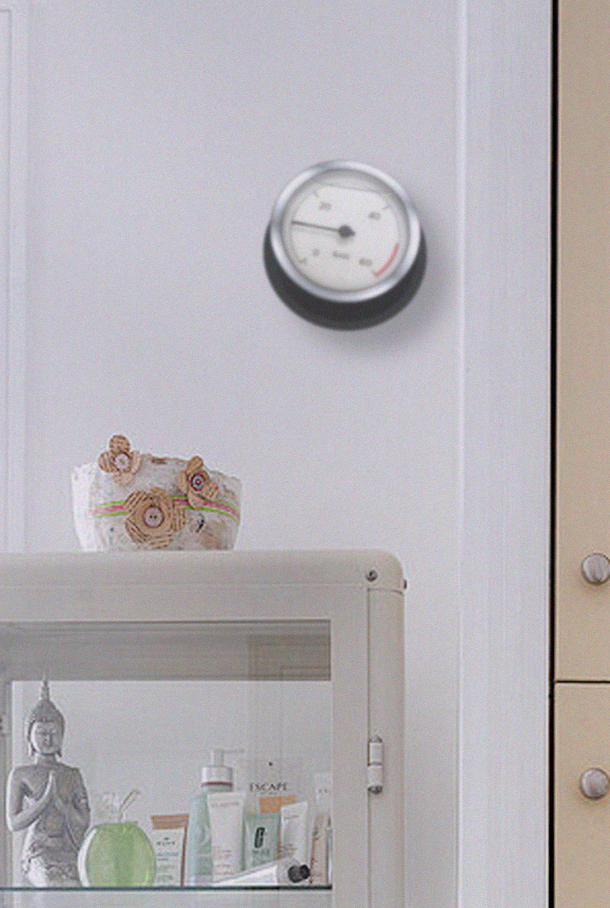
10 bar
